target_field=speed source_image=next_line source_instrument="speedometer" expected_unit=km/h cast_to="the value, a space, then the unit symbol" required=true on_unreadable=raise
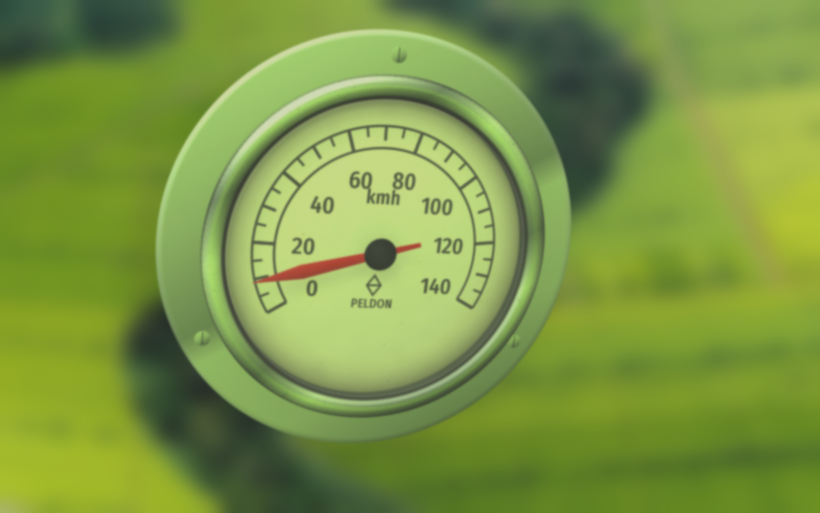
10 km/h
